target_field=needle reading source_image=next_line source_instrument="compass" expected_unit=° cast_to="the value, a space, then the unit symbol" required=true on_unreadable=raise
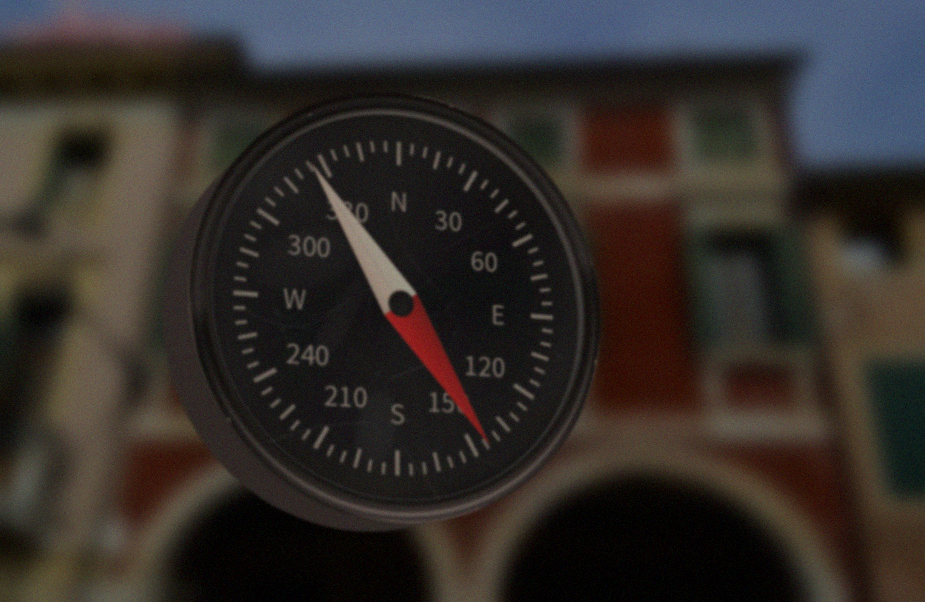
145 °
